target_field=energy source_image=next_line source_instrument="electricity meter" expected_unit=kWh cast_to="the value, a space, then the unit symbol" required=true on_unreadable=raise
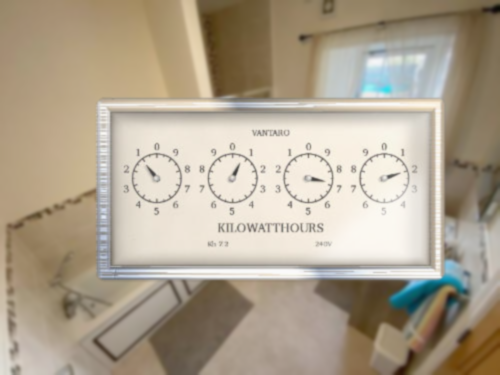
1072 kWh
